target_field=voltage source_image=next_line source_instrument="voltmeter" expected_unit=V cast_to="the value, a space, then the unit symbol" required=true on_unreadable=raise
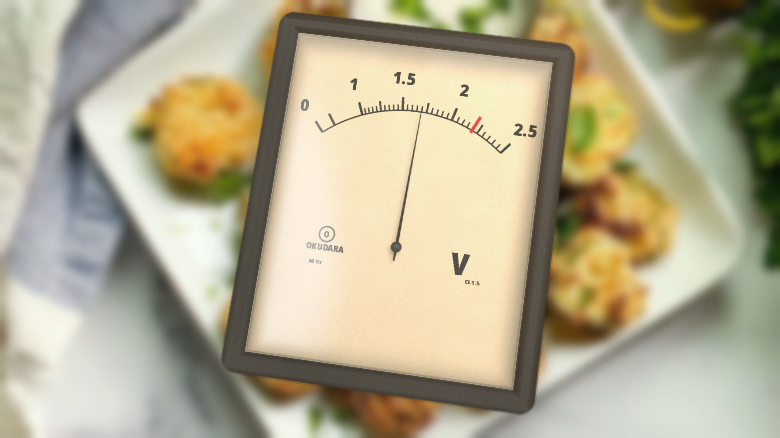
1.7 V
